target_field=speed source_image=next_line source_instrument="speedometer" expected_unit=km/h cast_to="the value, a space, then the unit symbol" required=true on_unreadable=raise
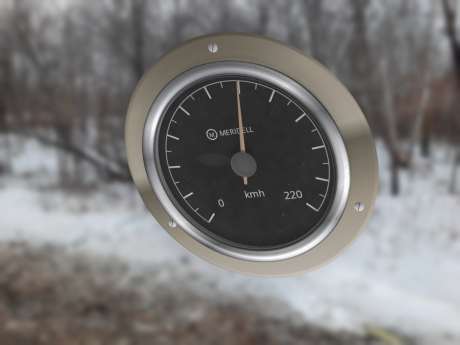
120 km/h
